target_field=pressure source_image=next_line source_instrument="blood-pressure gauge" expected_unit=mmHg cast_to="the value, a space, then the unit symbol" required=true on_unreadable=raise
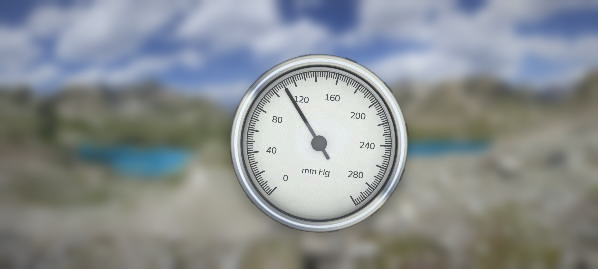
110 mmHg
